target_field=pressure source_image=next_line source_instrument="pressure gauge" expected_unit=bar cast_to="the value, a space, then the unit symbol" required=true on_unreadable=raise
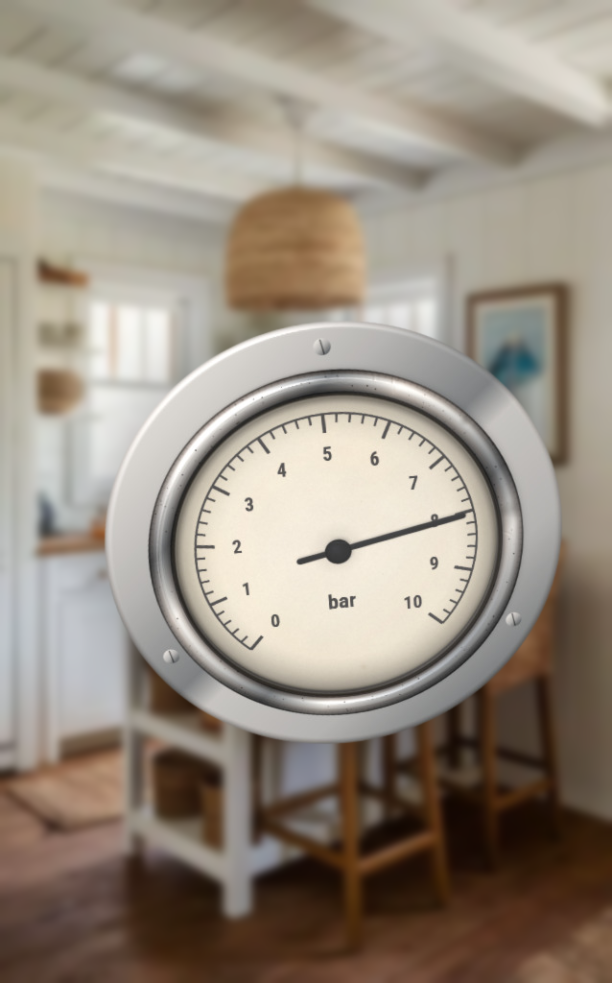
8 bar
